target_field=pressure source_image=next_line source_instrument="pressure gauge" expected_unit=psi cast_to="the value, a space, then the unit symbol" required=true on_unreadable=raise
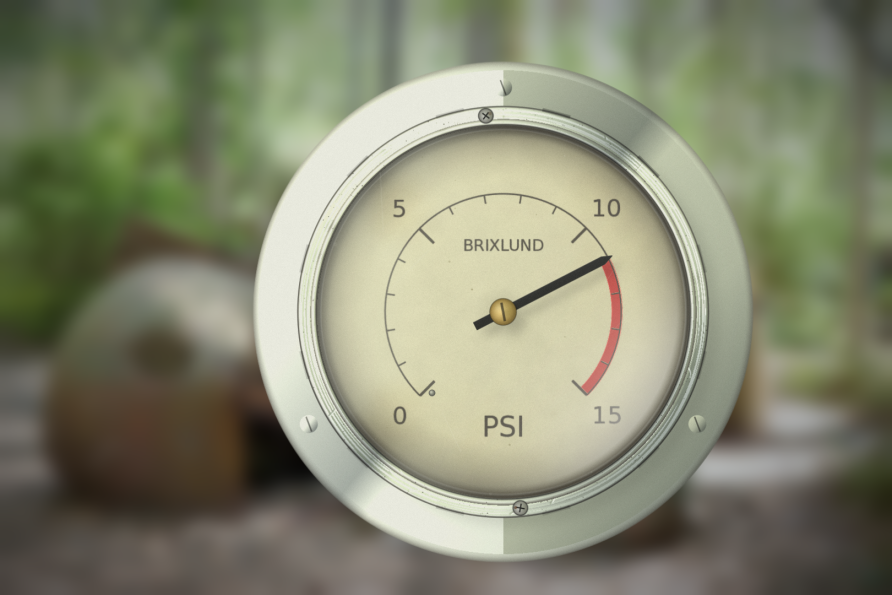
11 psi
